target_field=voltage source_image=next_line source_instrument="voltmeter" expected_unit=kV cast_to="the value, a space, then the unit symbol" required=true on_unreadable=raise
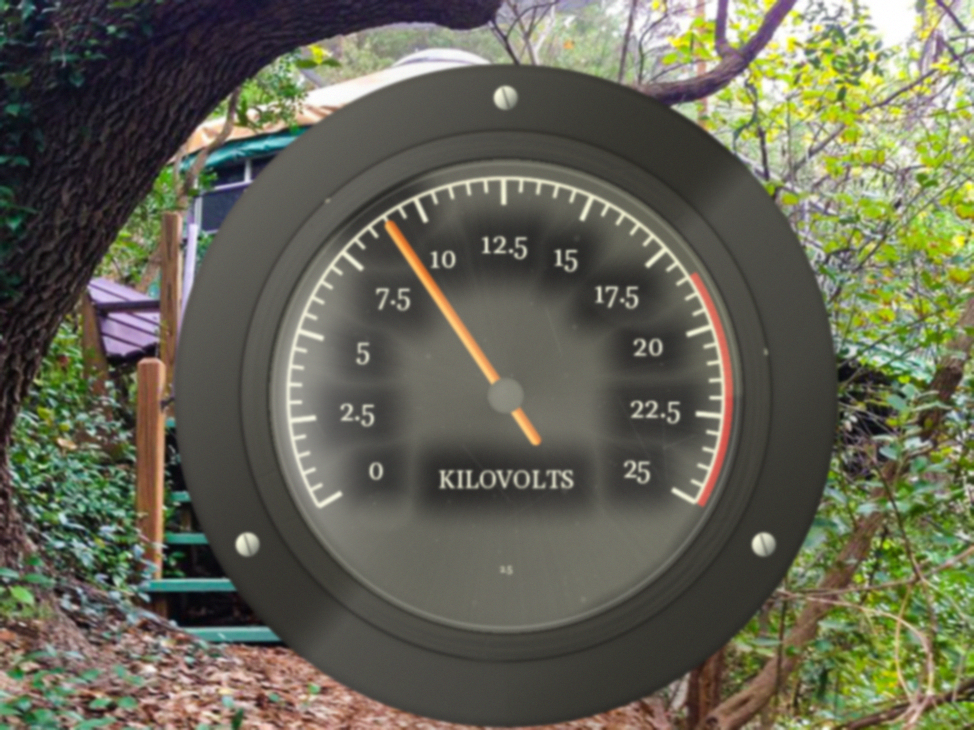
9 kV
